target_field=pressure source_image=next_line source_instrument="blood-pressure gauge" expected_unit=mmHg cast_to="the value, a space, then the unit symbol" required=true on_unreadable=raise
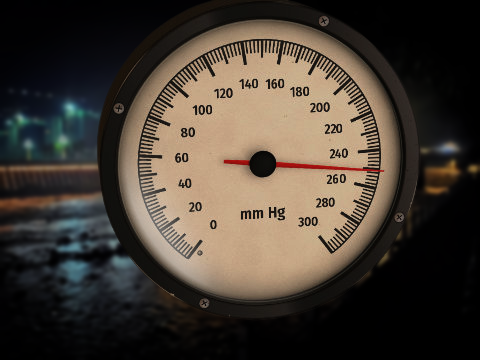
250 mmHg
